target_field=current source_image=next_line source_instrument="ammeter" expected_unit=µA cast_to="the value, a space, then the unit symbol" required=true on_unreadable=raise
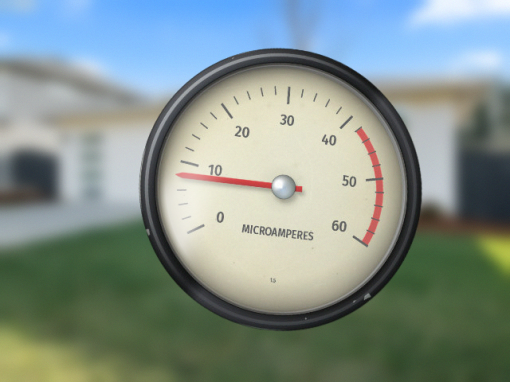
8 µA
